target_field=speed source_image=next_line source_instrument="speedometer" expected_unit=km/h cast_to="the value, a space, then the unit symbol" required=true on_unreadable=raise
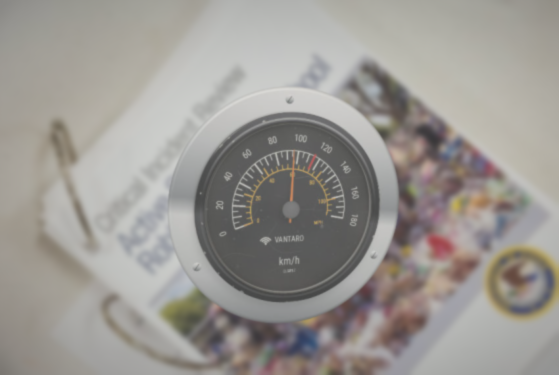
95 km/h
